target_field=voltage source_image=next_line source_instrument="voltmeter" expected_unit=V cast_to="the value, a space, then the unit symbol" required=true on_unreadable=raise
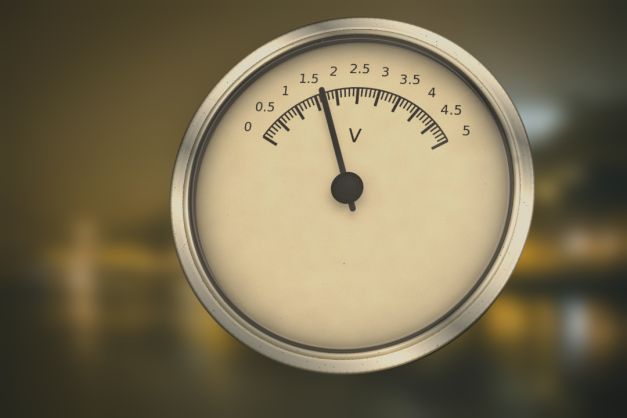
1.7 V
